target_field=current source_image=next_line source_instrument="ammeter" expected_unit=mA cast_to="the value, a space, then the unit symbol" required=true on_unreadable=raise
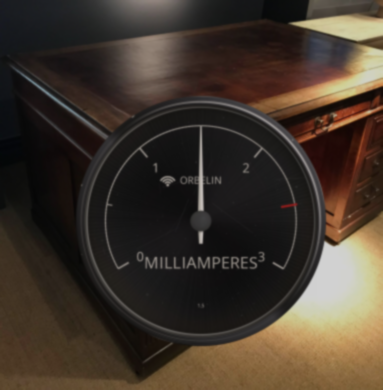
1.5 mA
